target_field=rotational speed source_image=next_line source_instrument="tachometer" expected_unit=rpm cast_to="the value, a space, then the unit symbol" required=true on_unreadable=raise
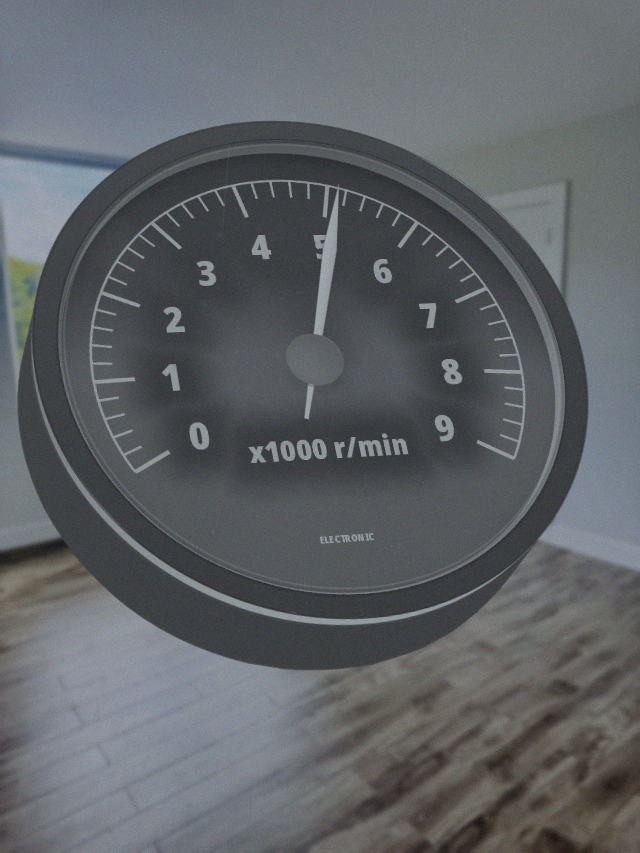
5100 rpm
